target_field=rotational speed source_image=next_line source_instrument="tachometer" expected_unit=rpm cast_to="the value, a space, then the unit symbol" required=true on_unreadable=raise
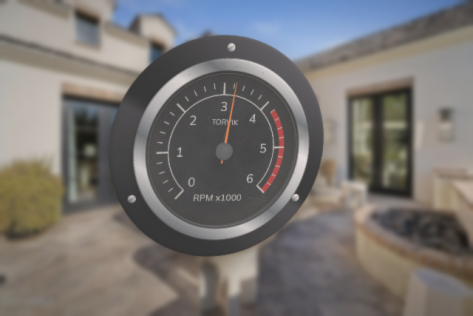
3200 rpm
